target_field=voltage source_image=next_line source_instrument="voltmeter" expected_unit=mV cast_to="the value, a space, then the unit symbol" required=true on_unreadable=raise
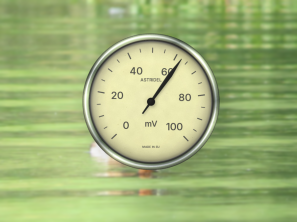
62.5 mV
